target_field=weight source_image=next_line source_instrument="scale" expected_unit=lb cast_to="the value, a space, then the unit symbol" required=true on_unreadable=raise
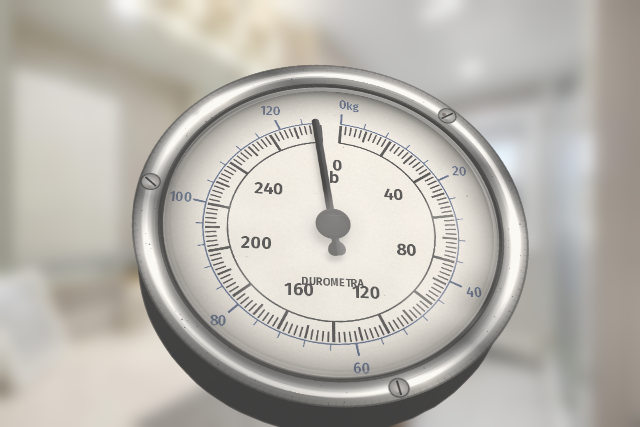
278 lb
